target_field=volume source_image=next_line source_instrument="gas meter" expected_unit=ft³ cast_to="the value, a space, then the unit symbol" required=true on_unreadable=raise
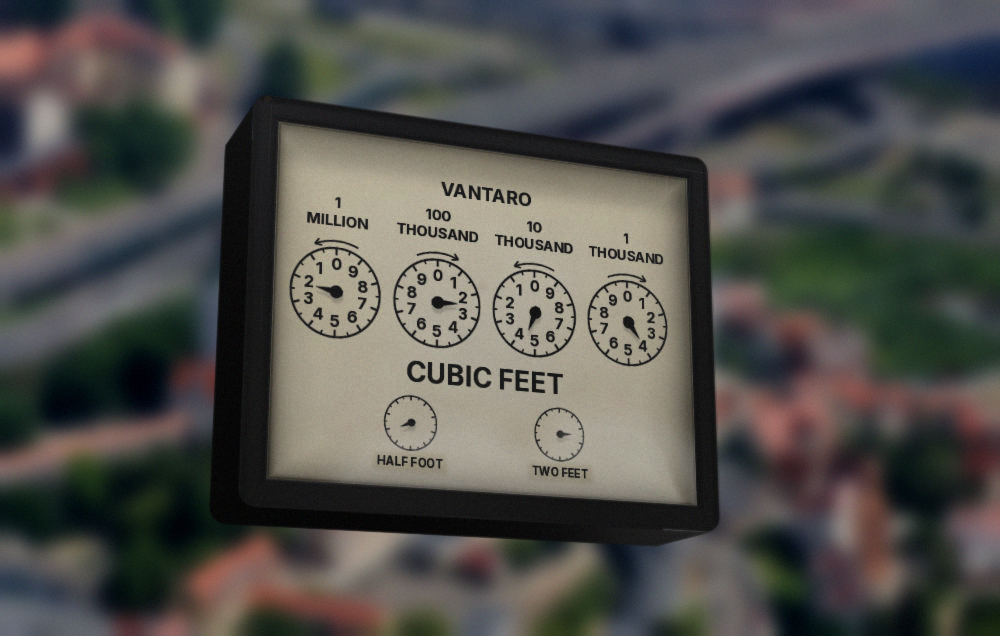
224400 ft³
